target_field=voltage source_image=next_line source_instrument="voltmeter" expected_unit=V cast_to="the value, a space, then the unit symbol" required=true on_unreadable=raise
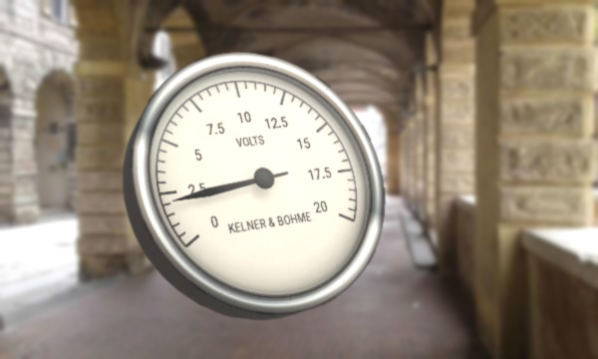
2 V
